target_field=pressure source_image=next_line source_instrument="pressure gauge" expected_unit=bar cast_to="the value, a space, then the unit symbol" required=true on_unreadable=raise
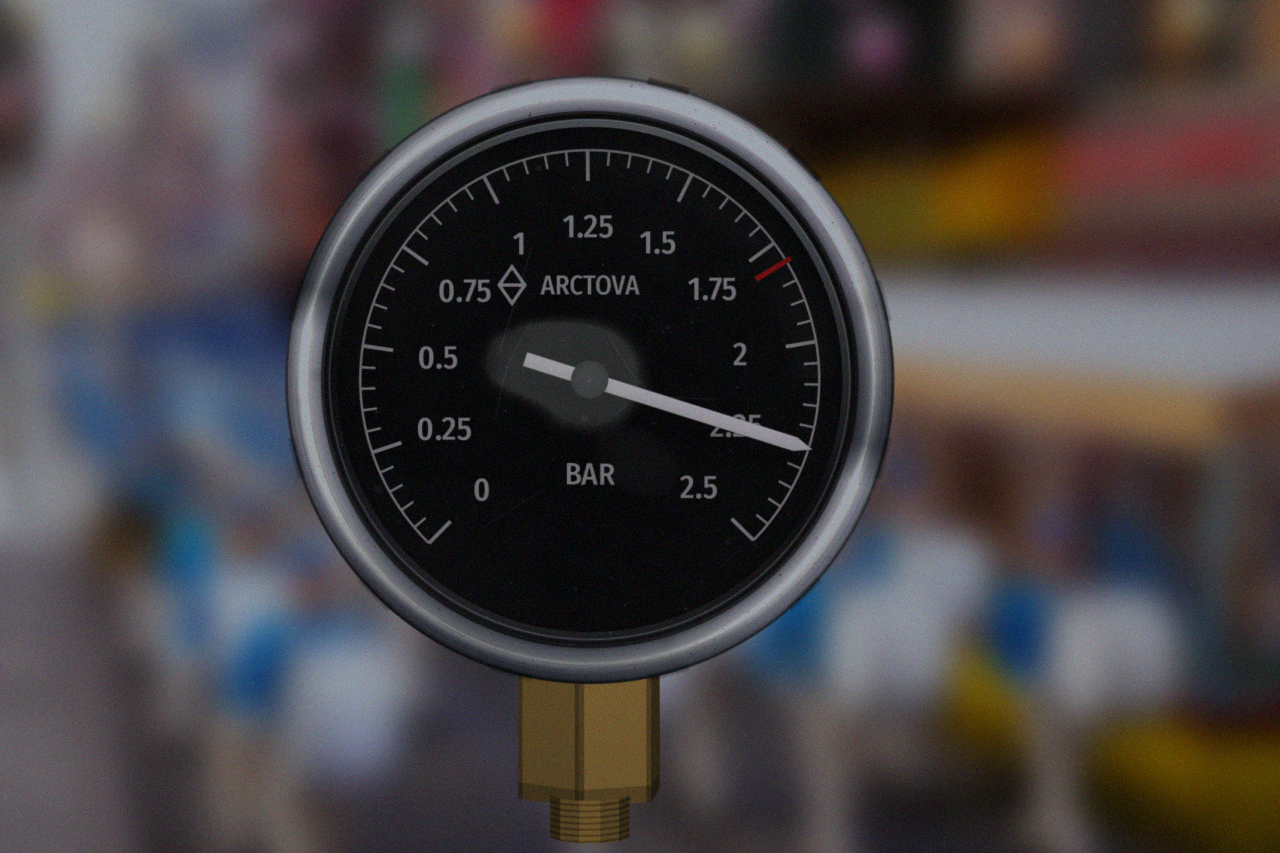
2.25 bar
